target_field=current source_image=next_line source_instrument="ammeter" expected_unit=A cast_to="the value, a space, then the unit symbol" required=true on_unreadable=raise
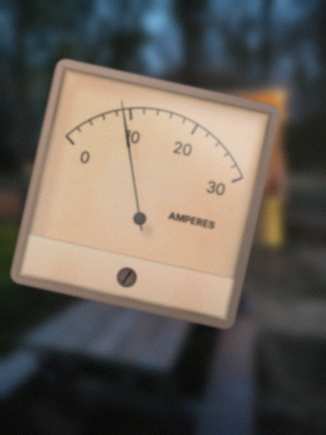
9 A
